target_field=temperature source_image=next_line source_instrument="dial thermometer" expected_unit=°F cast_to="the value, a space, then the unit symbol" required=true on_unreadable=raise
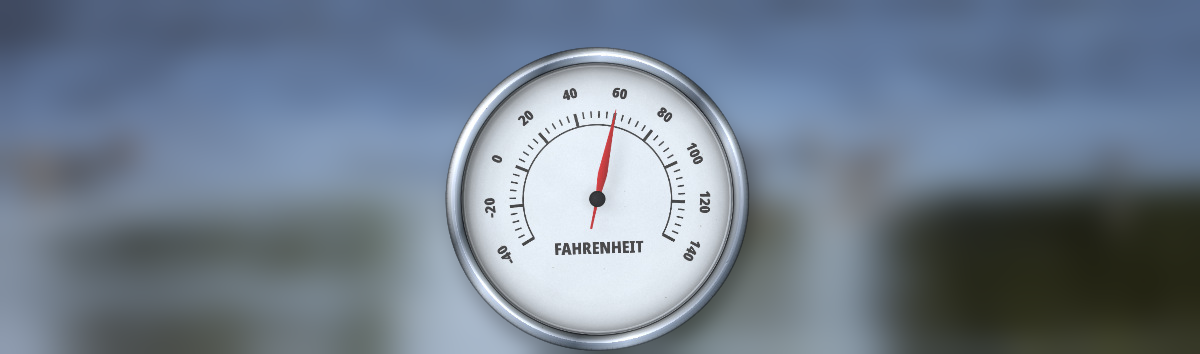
60 °F
